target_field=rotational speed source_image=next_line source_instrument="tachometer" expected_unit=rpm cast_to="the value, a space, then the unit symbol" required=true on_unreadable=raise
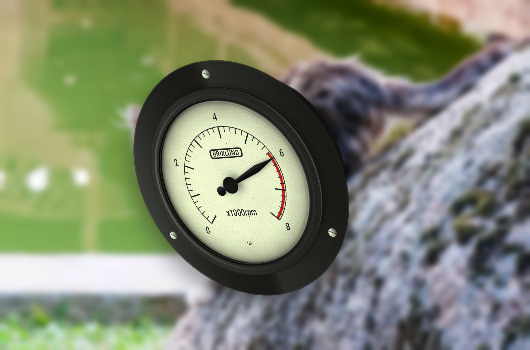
6000 rpm
